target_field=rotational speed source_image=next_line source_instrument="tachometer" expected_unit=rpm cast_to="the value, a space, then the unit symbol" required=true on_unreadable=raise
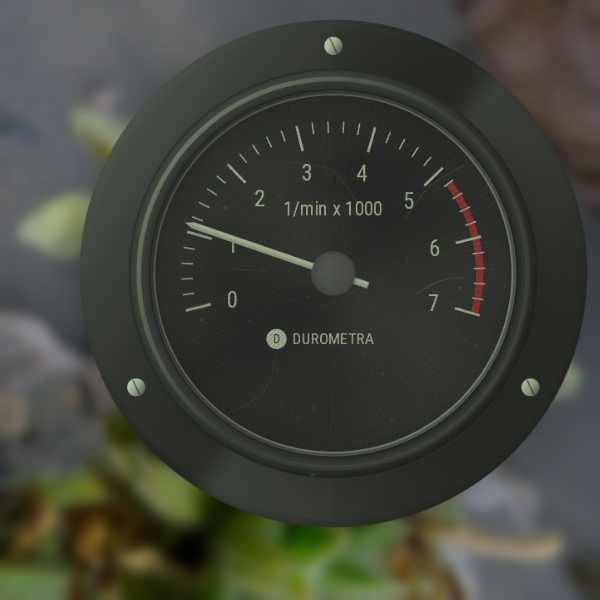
1100 rpm
